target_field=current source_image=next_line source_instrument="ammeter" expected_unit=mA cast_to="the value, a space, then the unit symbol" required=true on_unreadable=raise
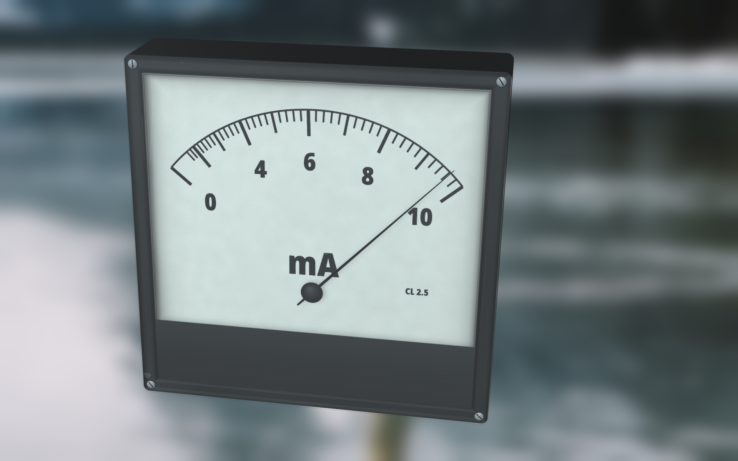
9.6 mA
